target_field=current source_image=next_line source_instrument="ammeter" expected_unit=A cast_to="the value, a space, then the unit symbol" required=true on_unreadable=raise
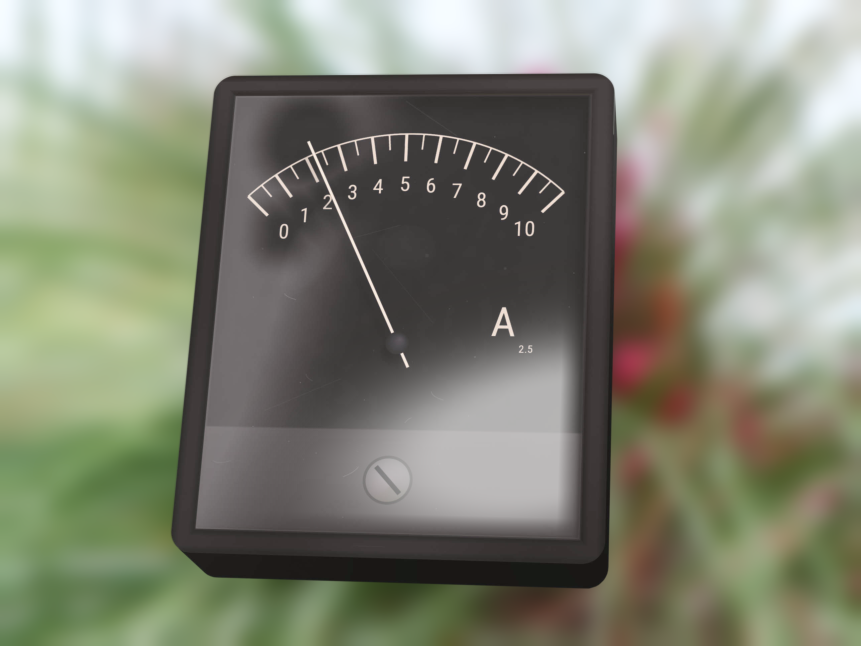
2.25 A
